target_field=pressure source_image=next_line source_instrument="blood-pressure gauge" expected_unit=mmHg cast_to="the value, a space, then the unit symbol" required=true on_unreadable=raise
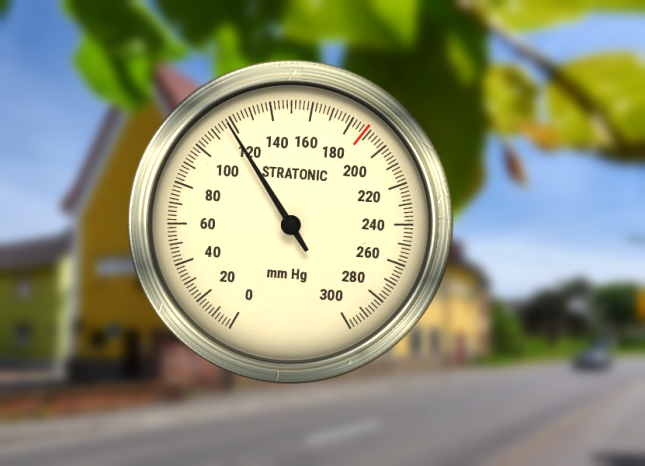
118 mmHg
